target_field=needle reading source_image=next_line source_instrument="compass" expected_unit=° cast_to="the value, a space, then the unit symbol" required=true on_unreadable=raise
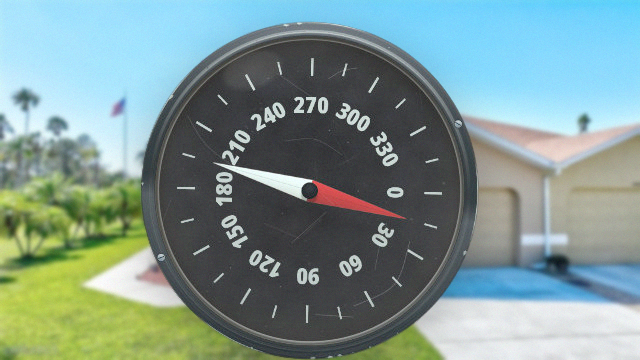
15 °
